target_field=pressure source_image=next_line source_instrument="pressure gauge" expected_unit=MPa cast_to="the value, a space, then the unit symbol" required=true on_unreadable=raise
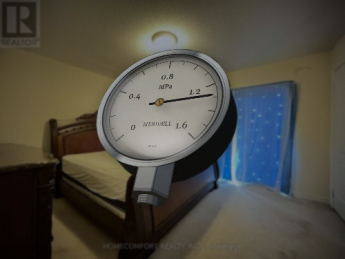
1.3 MPa
